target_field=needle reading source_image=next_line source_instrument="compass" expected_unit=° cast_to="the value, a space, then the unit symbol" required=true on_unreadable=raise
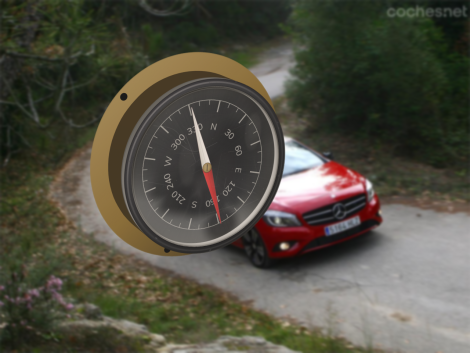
150 °
